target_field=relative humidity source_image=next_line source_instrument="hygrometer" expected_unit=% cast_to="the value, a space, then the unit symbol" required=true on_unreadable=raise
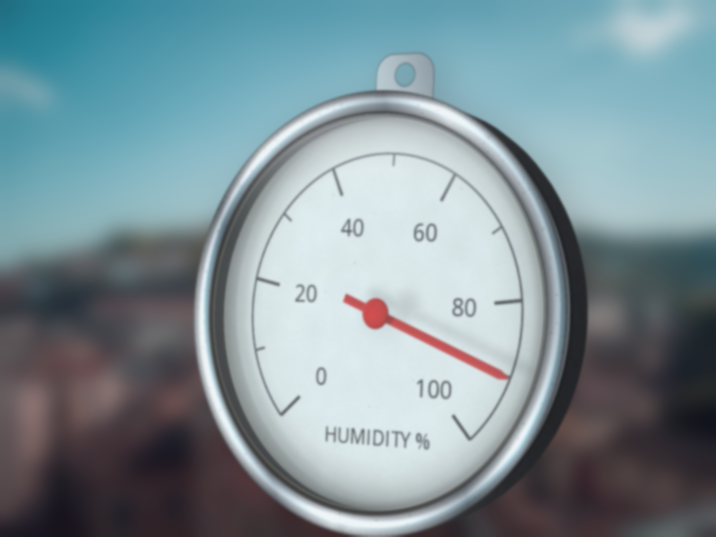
90 %
